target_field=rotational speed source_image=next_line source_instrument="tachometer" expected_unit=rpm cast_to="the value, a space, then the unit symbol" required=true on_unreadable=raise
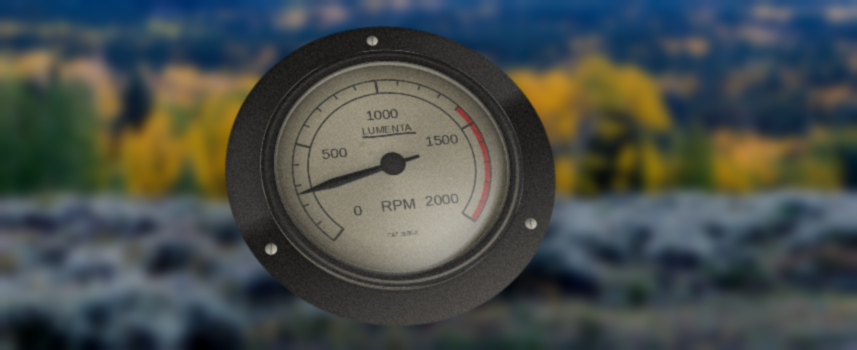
250 rpm
